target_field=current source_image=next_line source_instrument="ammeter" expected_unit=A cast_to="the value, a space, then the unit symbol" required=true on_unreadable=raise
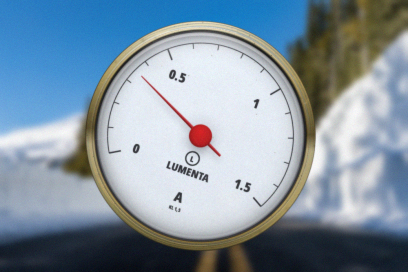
0.35 A
